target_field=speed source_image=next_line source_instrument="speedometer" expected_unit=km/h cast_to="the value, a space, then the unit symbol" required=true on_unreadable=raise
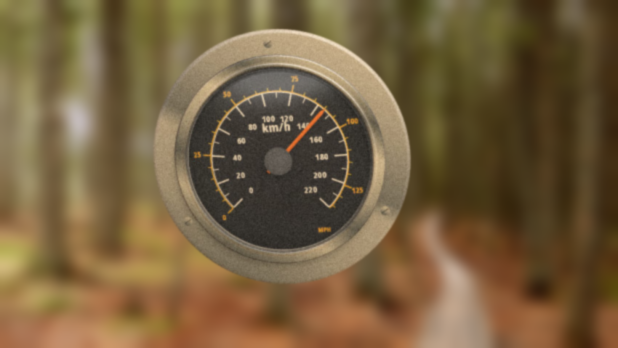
145 km/h
